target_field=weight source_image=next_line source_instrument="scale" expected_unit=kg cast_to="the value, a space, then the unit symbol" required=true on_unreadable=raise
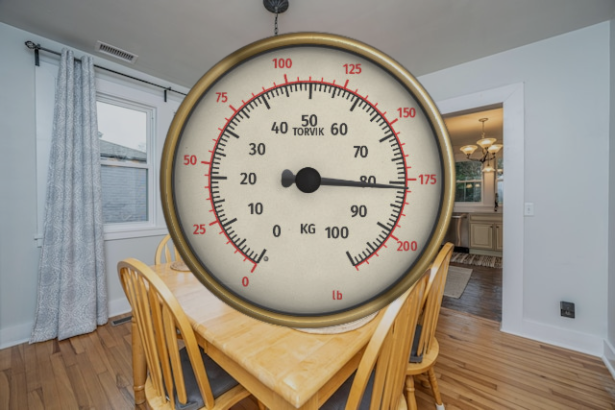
81 kg
